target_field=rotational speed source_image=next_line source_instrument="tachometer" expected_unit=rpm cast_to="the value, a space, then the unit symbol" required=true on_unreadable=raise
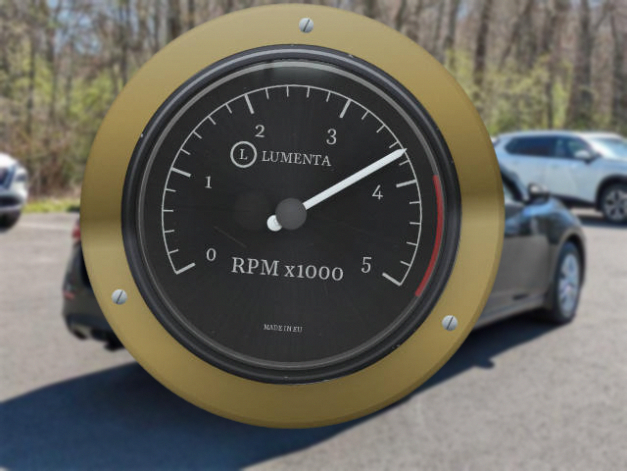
3700 rpm
